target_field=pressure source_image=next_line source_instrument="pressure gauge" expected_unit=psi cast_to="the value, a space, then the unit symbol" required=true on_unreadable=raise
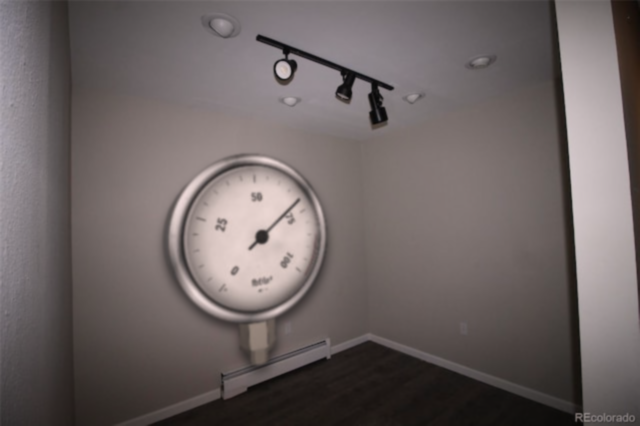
70 psi
